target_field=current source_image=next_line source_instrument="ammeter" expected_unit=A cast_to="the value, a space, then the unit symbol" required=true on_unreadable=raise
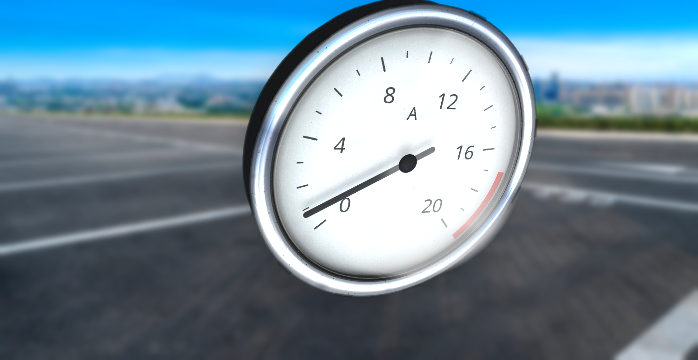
1 A
